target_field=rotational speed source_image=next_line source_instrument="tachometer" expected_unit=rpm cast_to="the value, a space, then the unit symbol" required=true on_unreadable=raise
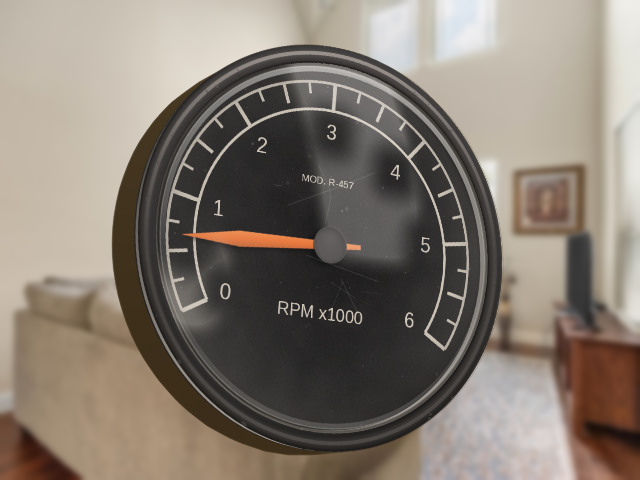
625 rpm
